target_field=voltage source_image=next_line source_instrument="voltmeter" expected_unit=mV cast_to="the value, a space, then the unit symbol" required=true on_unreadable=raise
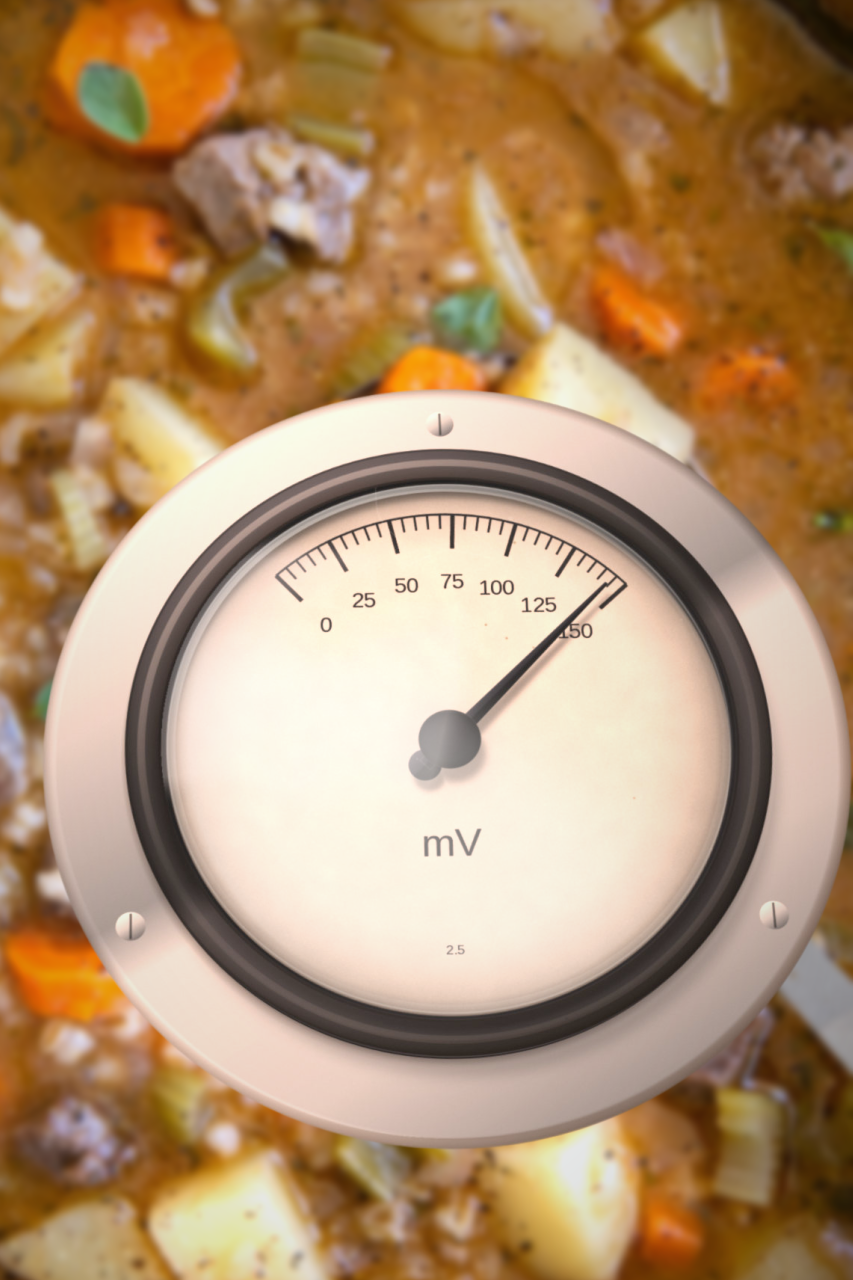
145 mV
